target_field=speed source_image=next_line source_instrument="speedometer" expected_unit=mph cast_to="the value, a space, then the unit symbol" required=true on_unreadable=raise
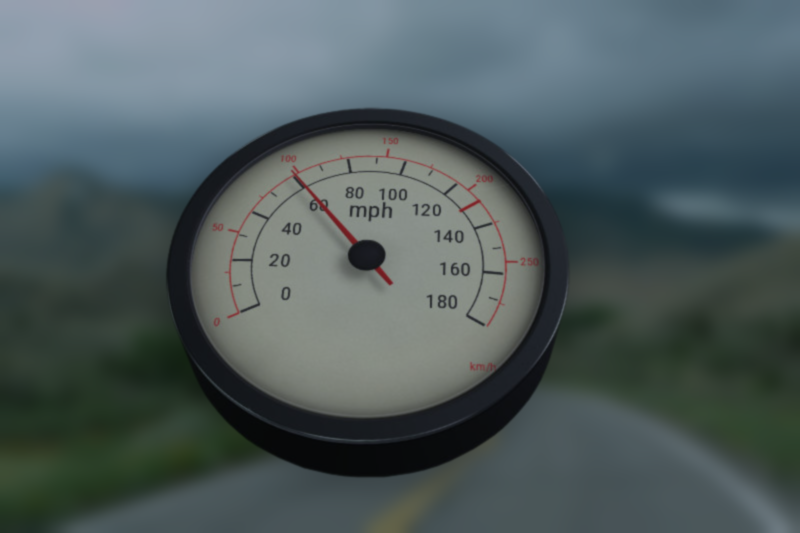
60 mph
